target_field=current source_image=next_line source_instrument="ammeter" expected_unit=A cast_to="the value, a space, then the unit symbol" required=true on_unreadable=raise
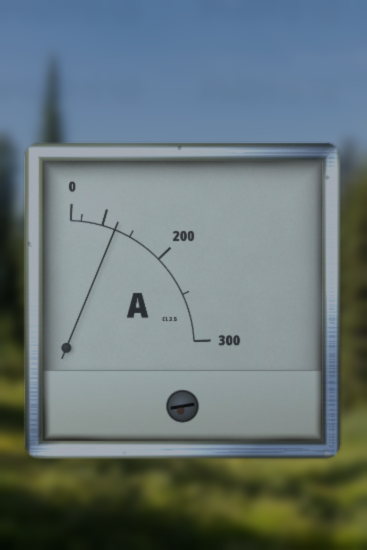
125 A
